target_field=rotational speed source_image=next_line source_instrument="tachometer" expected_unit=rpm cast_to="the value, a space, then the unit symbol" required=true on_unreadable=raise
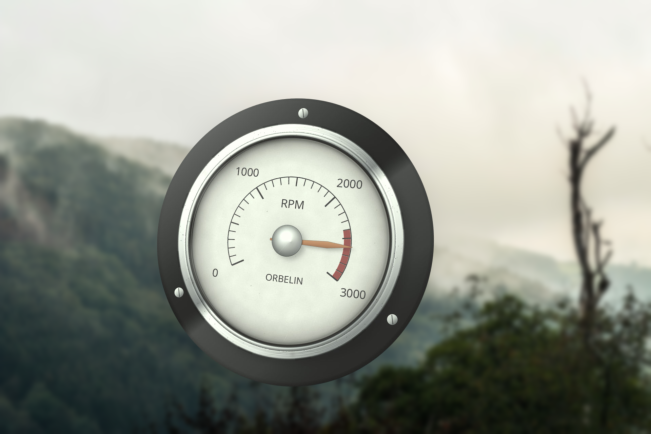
2600 rpm
